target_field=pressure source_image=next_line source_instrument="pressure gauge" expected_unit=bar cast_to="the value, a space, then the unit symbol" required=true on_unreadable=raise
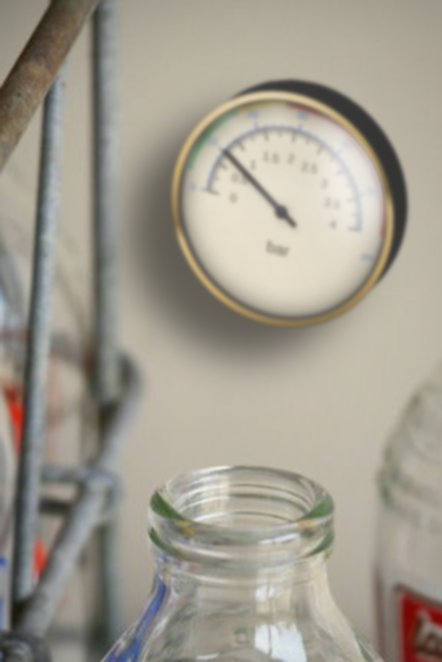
0.75 bar
